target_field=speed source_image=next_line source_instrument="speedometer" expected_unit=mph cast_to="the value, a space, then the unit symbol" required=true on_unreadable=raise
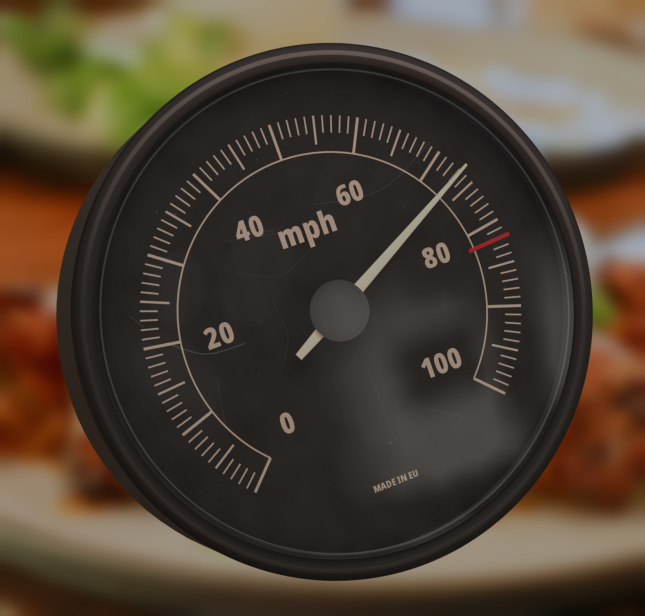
73 mph
